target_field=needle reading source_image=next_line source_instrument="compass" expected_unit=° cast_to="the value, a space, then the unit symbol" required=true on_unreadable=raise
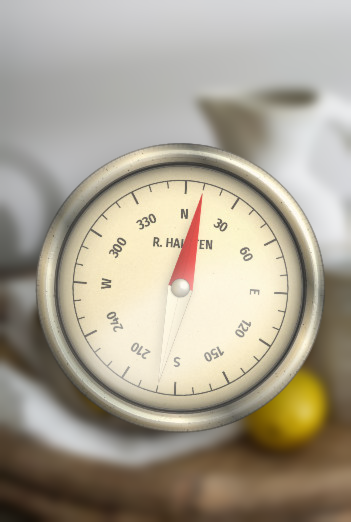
10 °
